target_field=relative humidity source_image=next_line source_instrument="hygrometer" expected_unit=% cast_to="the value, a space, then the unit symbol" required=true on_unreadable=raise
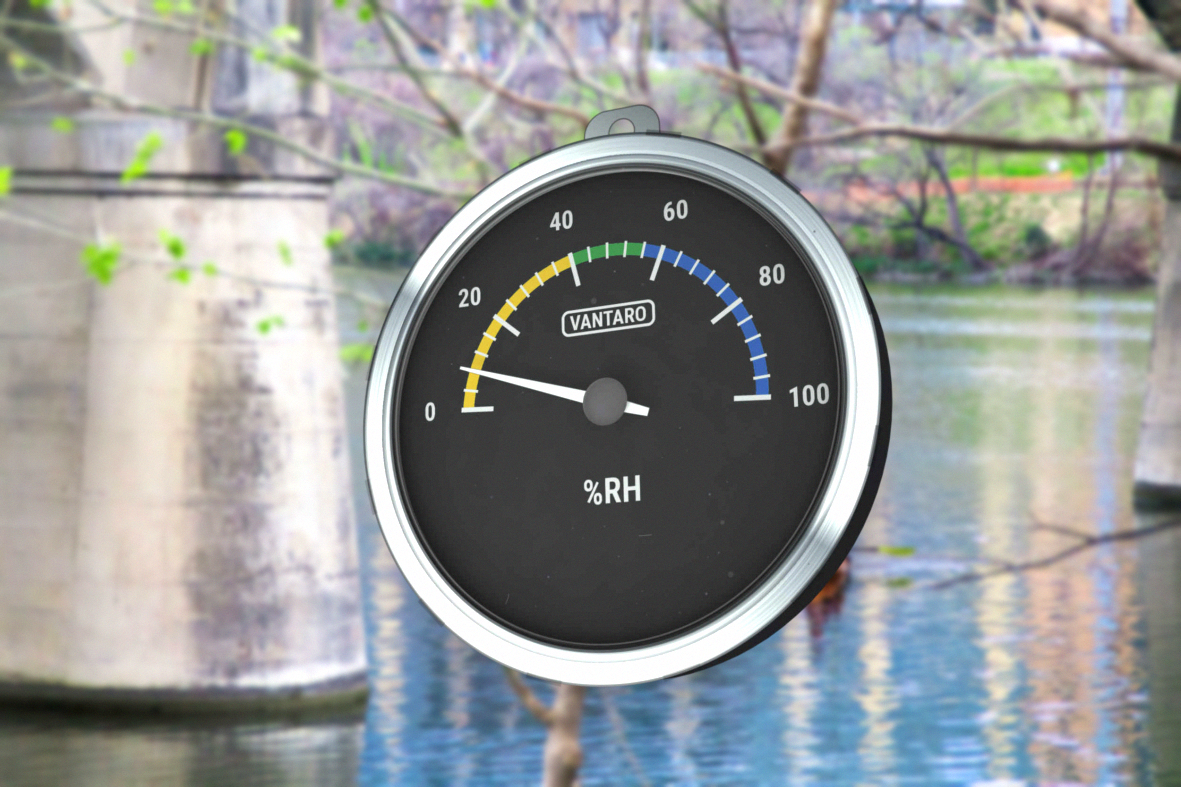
8 %
